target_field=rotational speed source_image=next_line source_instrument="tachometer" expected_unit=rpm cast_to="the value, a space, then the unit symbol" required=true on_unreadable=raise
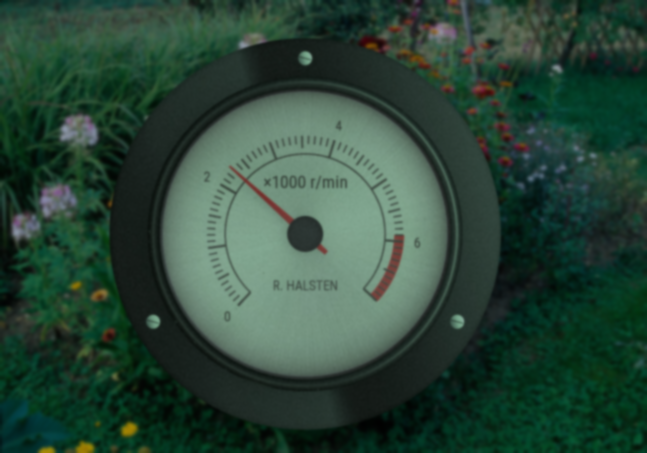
2300 rpm
